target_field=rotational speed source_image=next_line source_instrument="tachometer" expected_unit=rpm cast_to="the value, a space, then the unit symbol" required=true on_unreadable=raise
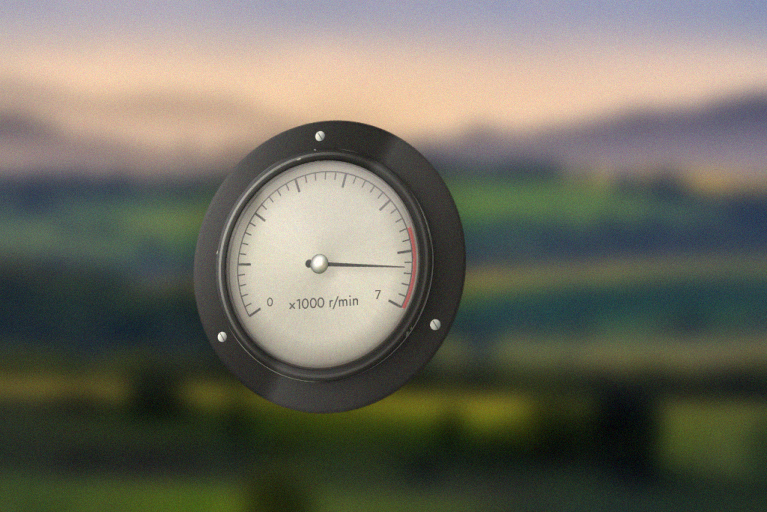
6300 rpm
